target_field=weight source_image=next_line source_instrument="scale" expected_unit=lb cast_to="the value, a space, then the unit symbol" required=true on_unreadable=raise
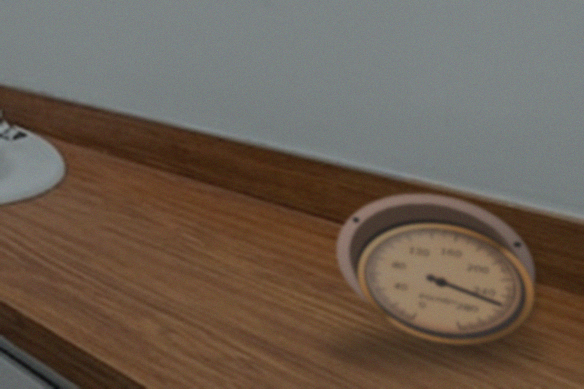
250 lb
